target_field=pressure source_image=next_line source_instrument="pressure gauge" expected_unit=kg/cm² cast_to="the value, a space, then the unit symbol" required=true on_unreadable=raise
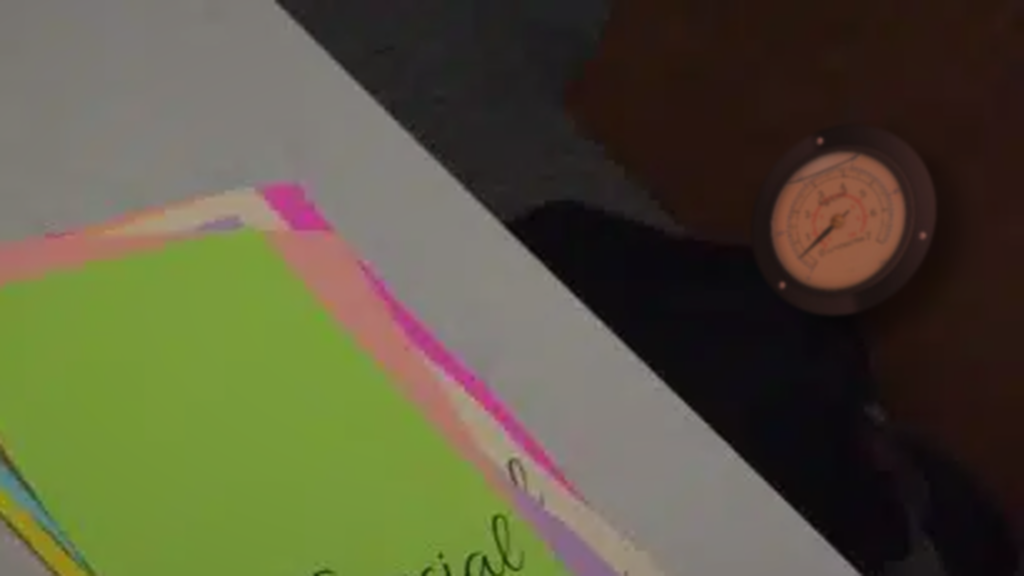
0.5 kg/cm²
